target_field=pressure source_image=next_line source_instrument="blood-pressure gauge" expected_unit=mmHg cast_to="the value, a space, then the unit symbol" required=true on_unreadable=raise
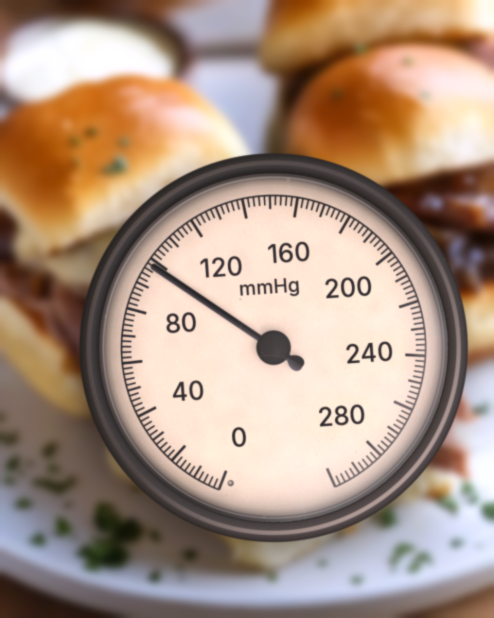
98 mmHg
